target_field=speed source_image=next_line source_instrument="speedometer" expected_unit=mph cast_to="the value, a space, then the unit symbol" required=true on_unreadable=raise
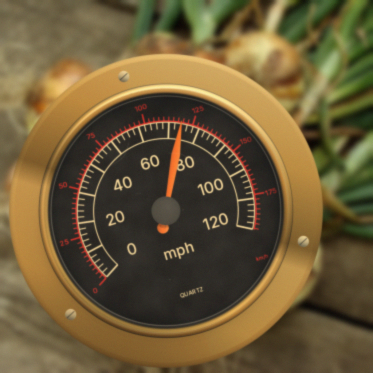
74 mph
